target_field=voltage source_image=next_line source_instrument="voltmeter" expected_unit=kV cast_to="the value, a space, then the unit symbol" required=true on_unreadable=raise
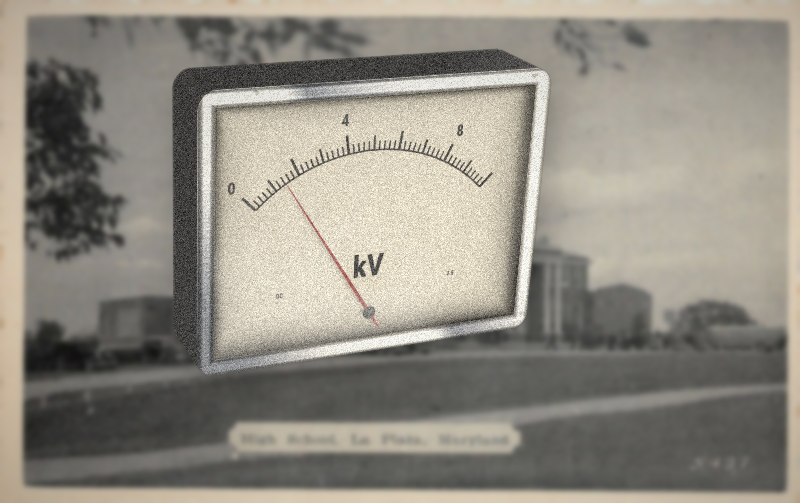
1.4 kV
